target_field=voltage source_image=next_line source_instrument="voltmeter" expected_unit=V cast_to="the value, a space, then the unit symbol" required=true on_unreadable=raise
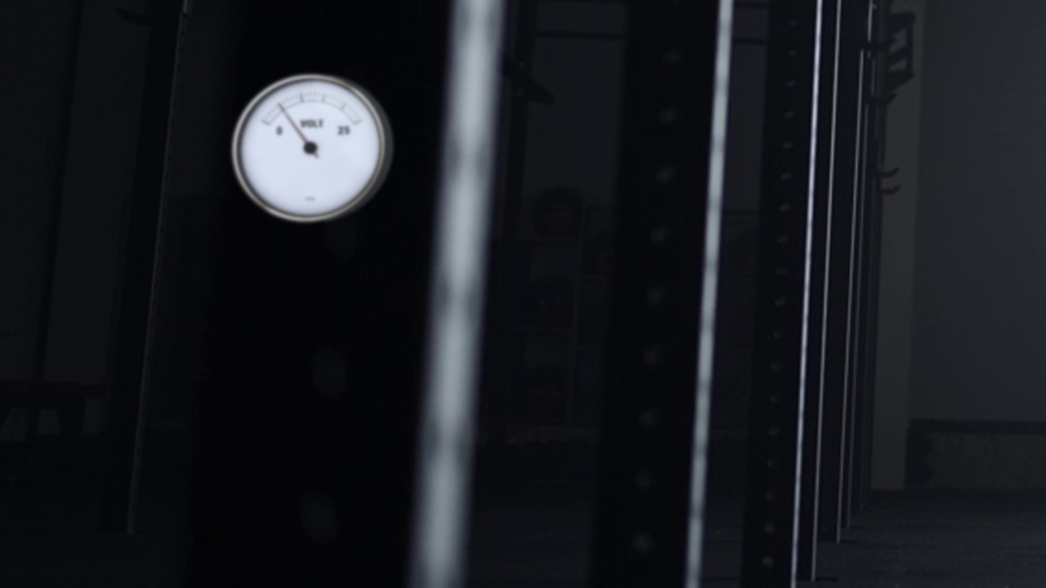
5 V
